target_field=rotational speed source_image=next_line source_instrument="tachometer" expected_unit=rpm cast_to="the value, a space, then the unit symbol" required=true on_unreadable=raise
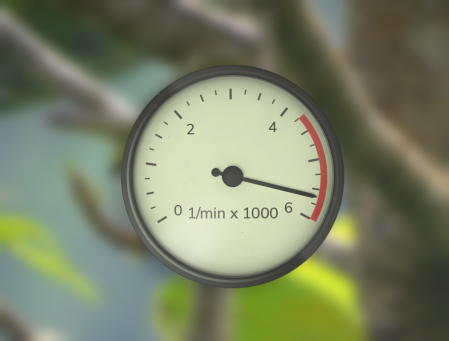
5625 rpm
